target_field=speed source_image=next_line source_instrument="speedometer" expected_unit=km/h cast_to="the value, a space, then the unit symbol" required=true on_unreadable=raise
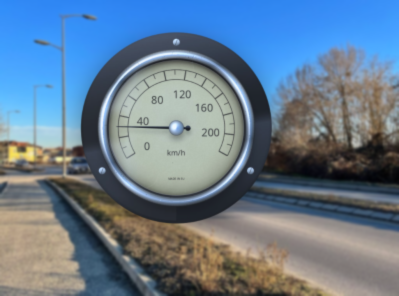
30 km/h
